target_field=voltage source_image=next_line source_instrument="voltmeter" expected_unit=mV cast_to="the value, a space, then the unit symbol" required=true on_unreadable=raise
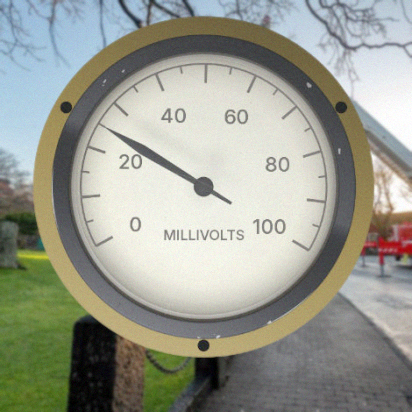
25 mV
